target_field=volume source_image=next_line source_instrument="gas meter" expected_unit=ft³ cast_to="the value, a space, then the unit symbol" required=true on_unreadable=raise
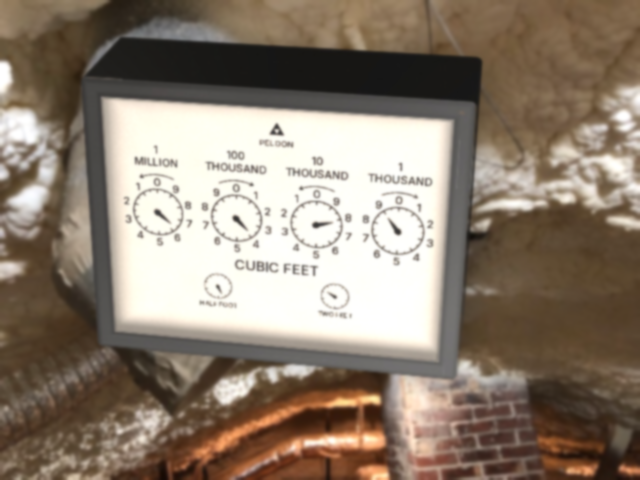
637900 ft³
